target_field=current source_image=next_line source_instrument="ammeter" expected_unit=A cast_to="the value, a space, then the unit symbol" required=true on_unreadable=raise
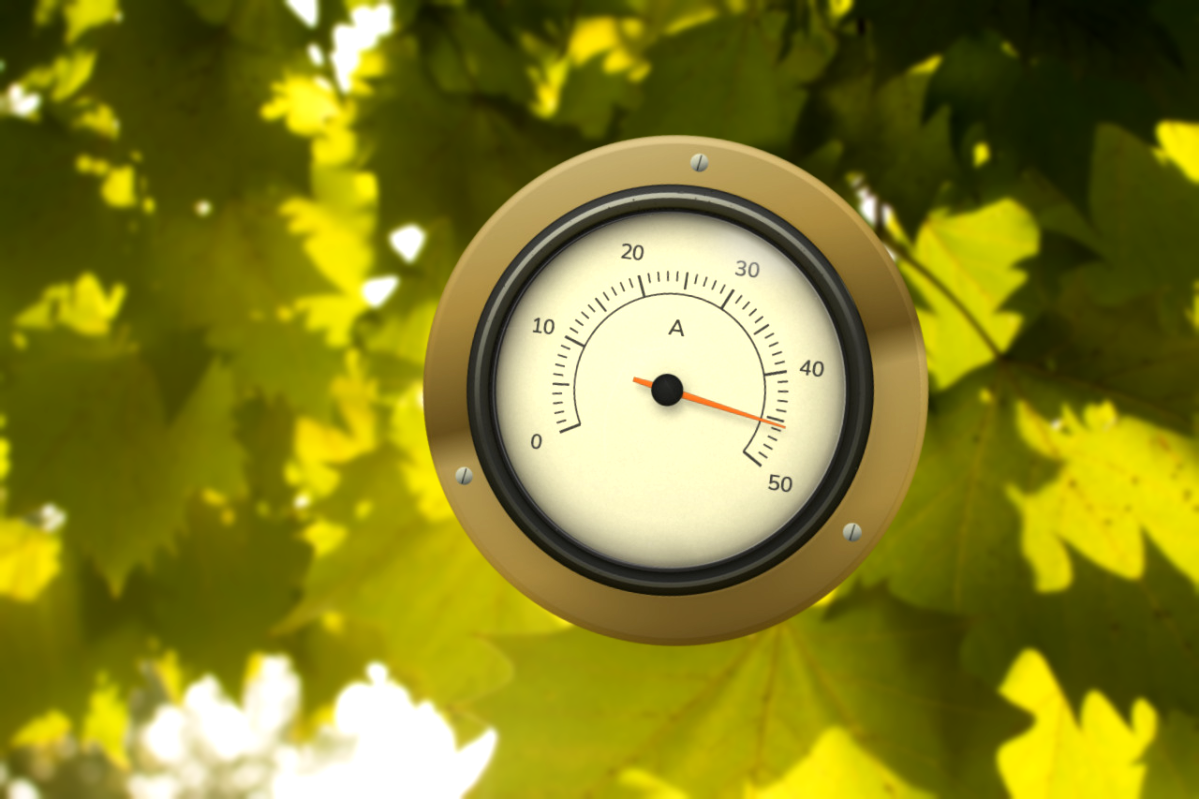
45.5 A
